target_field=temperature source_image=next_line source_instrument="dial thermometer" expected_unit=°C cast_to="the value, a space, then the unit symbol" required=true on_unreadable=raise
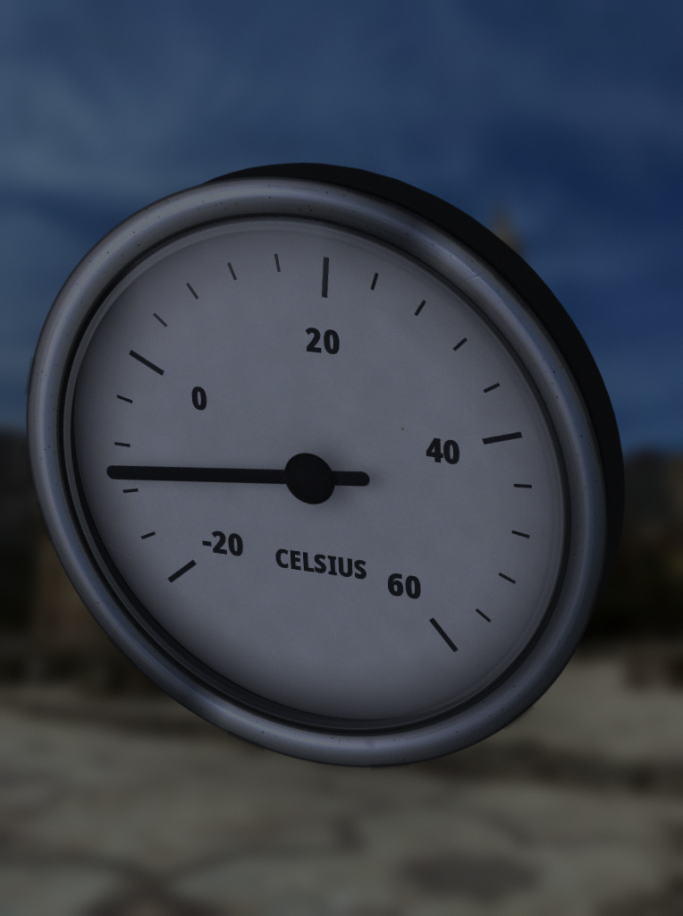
-10 °C
